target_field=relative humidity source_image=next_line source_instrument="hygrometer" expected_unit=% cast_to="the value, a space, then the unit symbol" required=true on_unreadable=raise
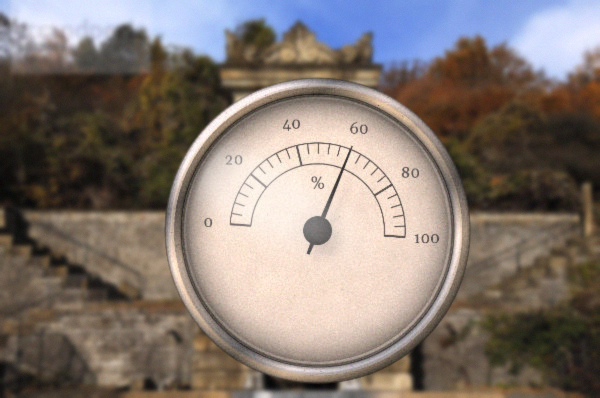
60 %
